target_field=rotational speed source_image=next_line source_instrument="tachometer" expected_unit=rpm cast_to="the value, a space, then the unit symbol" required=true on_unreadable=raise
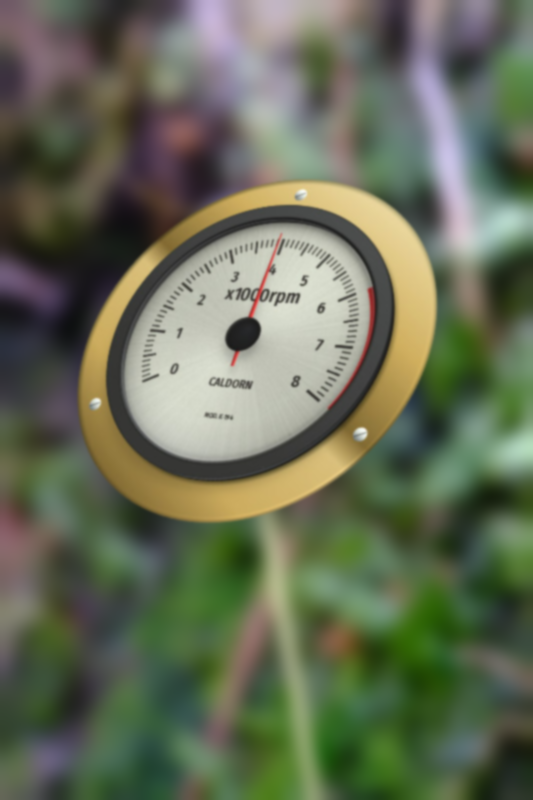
4000 rpm
